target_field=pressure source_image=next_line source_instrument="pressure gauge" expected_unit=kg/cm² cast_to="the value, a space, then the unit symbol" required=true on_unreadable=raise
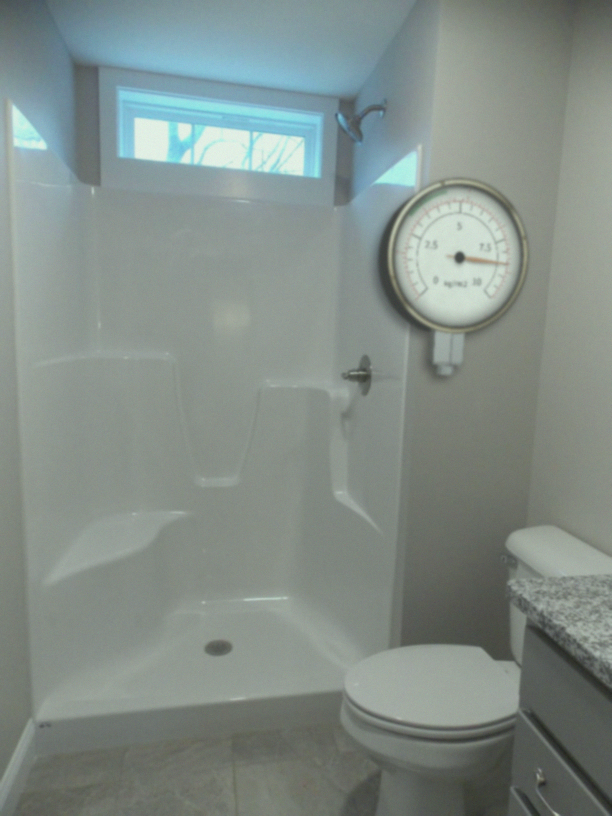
8.5 kg/cm²
